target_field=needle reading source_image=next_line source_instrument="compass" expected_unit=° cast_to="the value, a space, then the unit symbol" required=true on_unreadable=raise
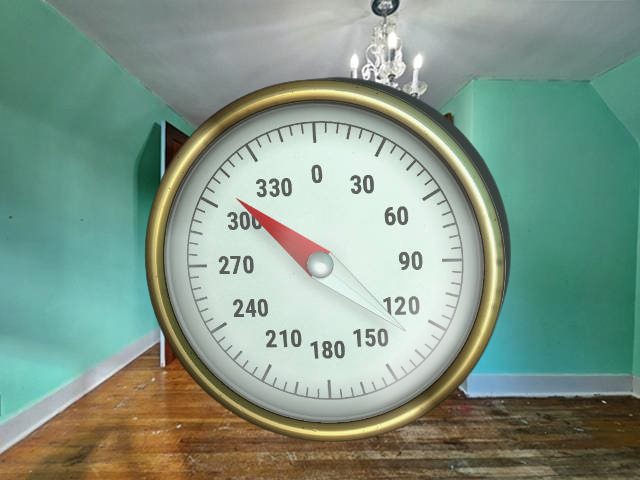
310 °
